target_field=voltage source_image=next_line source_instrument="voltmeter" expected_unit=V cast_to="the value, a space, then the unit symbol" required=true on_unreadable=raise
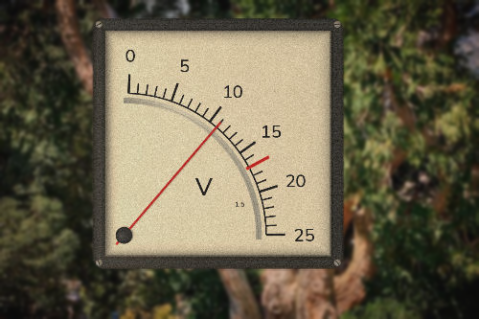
11 V
